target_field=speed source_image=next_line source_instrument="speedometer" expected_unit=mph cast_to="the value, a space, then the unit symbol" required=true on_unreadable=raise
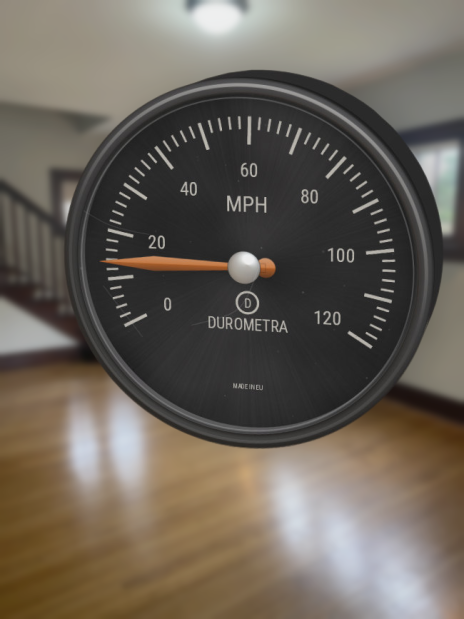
14 mph
